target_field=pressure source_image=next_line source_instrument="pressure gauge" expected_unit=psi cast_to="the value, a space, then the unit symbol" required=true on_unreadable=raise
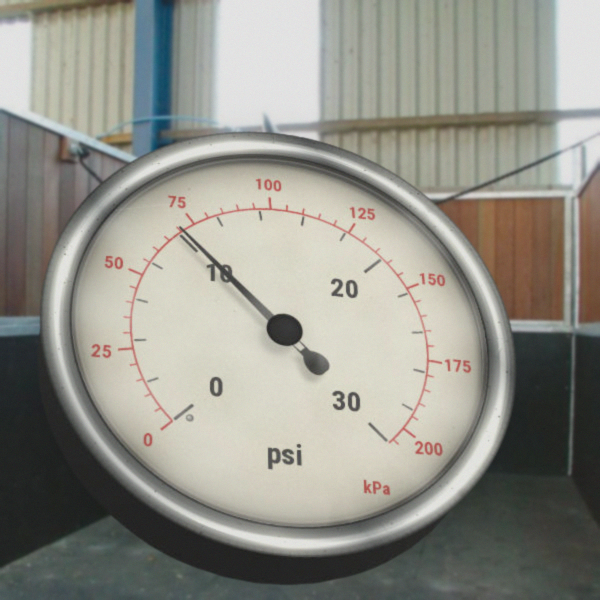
10 psi
